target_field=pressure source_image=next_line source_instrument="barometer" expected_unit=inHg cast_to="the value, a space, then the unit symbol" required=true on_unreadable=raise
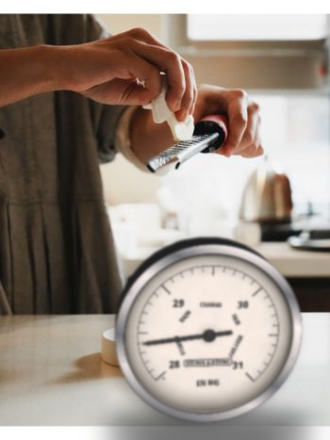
28.4 inHg
